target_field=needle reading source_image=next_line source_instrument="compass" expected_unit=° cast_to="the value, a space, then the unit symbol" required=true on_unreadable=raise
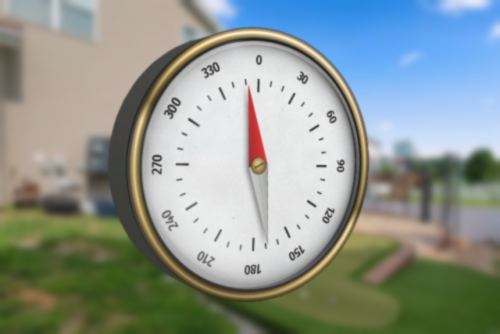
350 °
